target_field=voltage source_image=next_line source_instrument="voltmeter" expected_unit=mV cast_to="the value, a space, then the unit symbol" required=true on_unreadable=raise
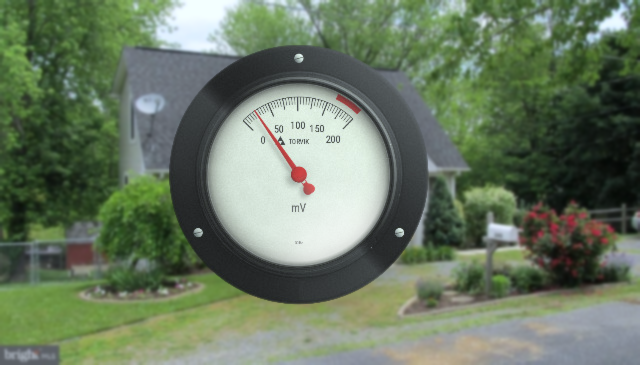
25 mV
